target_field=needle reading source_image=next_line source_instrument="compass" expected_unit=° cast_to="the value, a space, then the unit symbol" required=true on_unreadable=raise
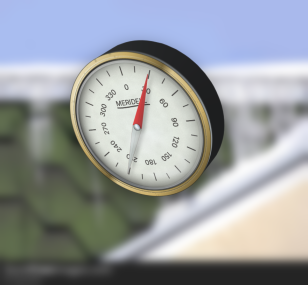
30 °
